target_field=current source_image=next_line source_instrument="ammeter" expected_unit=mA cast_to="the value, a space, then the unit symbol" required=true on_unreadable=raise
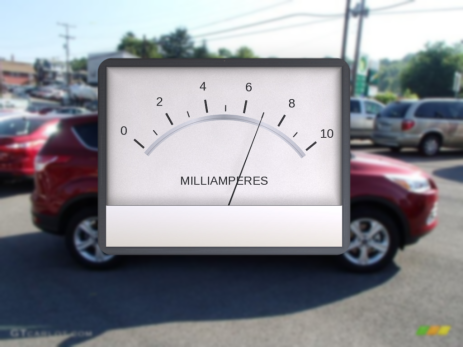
7 mA
